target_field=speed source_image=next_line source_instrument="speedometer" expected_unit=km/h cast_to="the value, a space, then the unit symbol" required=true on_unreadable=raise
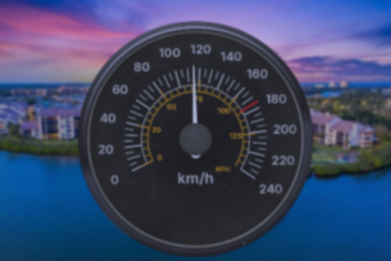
115 km/h
